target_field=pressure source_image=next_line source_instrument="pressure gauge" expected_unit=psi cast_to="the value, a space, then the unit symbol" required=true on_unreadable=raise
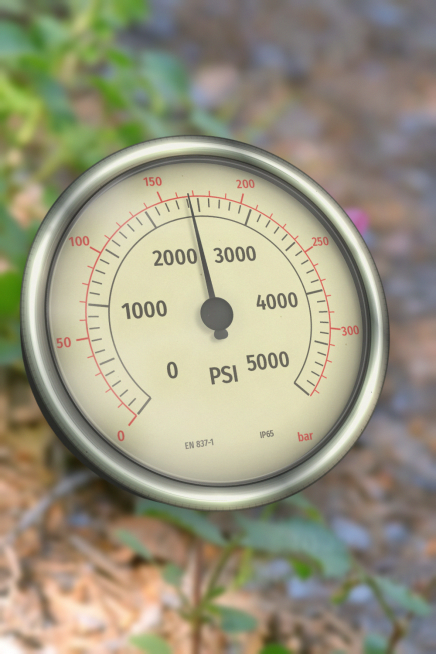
2400 psi
